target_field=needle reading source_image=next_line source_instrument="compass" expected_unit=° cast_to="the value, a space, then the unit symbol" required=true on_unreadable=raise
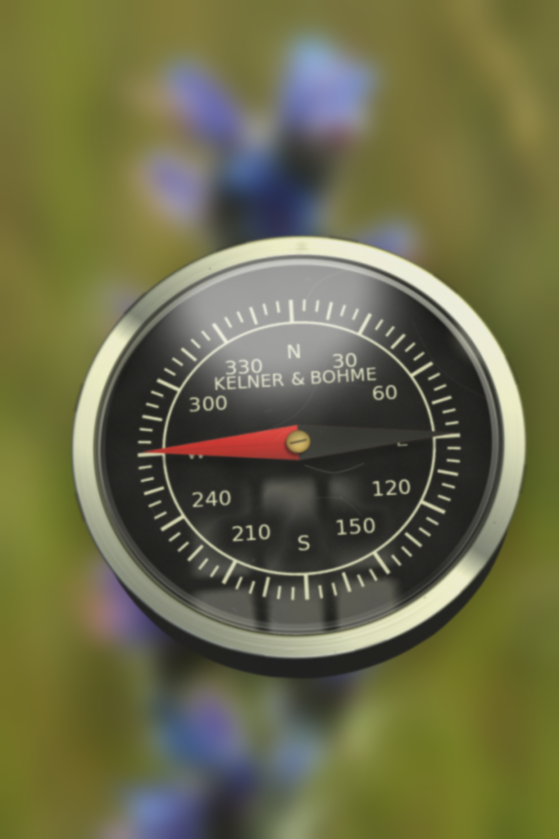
270 °
